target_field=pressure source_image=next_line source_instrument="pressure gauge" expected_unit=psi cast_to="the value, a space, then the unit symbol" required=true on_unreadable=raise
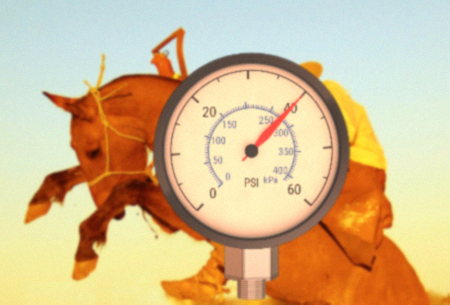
40 psi
